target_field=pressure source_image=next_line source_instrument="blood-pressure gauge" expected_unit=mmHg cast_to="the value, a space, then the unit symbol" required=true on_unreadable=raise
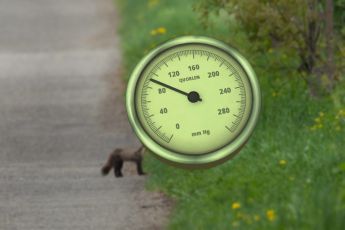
90 mmHg
